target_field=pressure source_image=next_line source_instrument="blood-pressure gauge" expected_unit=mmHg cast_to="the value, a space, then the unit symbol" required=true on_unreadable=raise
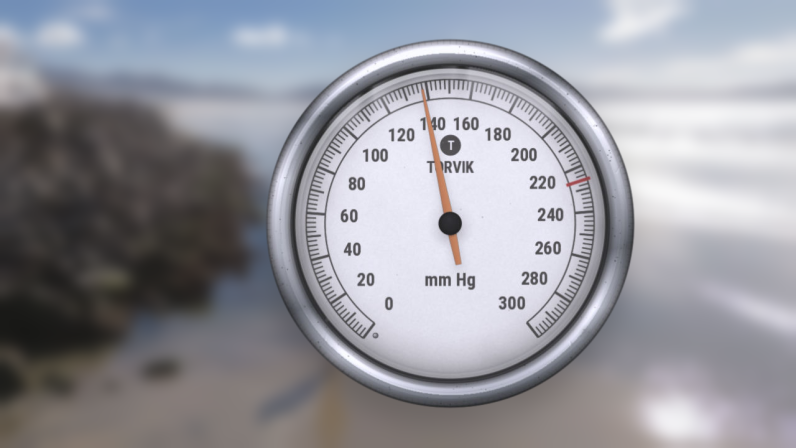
138 mmHg
